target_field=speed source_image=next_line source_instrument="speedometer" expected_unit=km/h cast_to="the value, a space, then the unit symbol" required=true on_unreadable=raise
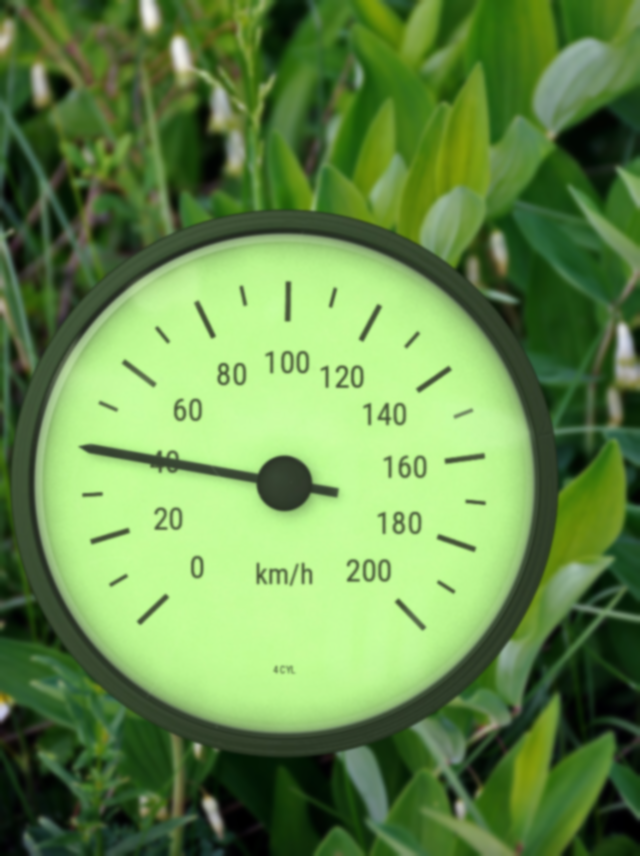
40 km/h
